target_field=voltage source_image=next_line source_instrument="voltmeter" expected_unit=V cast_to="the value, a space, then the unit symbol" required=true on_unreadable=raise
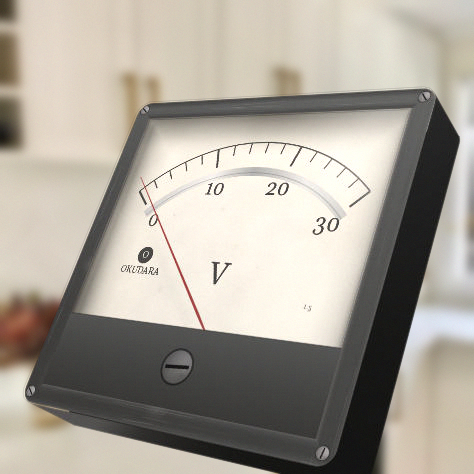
1 V
